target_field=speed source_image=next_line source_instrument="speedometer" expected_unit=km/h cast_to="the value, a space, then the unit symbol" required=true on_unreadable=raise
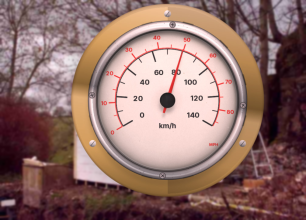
80 km/h
